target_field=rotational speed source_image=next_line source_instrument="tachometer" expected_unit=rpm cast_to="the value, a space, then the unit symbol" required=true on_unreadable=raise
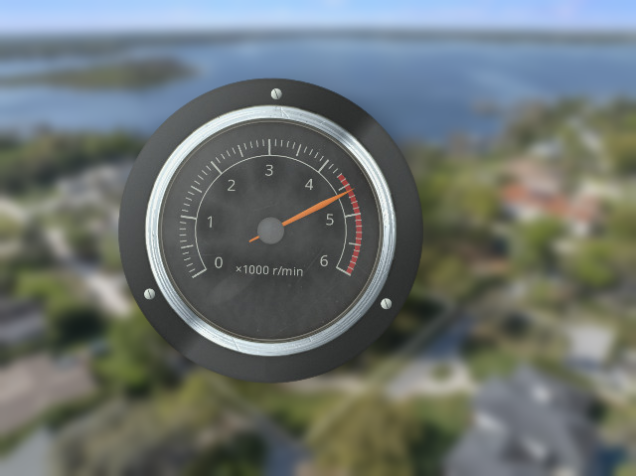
4600 rpm
